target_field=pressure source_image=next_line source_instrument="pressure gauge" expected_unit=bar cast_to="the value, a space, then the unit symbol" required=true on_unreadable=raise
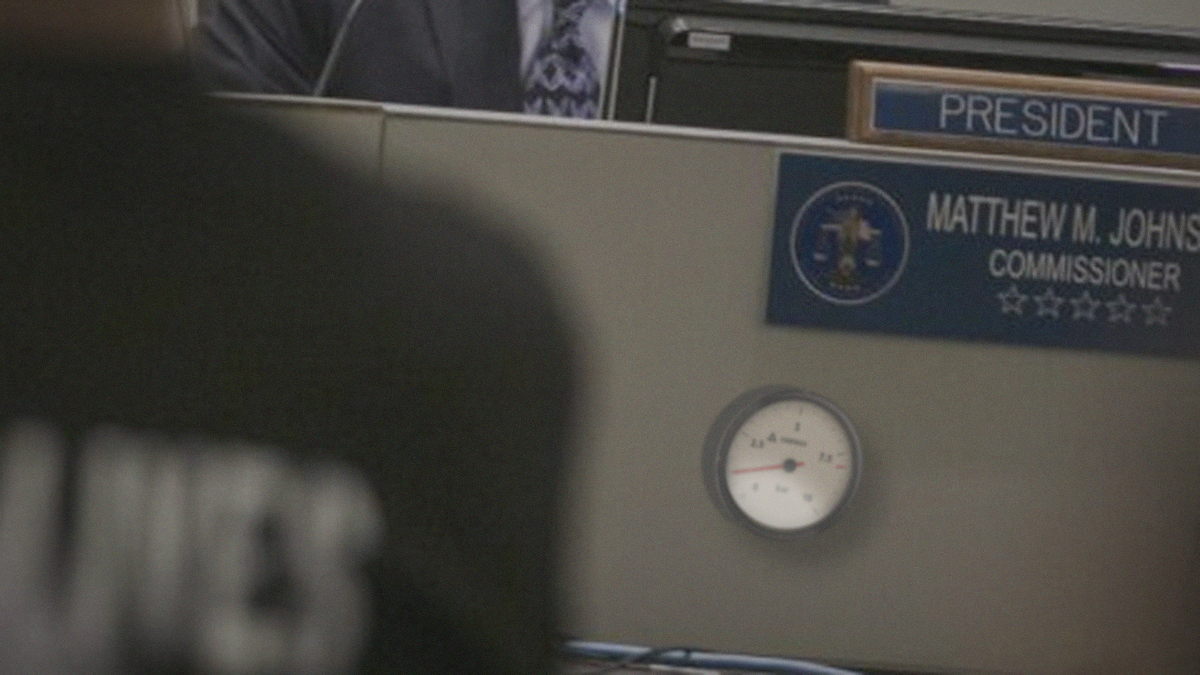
1 bar
